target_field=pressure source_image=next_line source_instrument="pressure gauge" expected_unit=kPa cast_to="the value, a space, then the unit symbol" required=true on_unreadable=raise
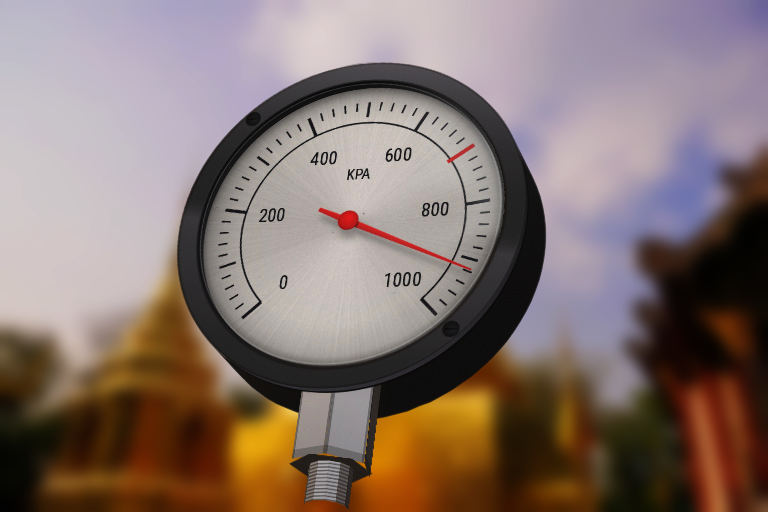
920 kPa
